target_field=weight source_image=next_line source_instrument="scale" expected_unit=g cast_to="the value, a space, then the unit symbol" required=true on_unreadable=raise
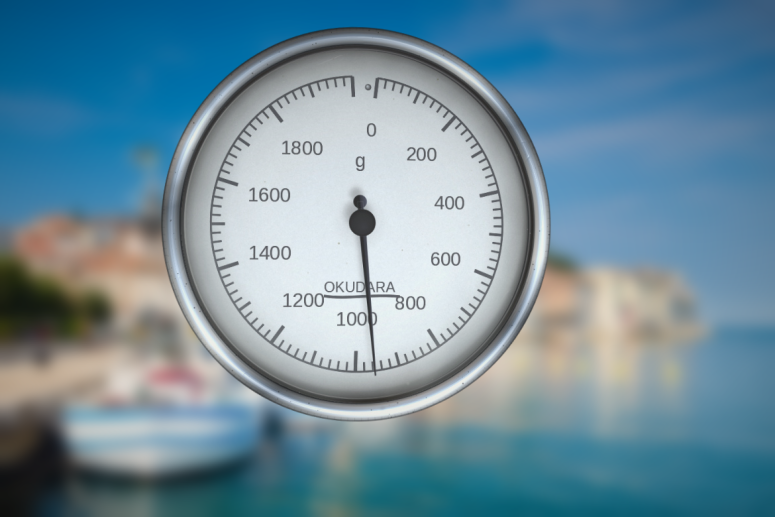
960 g
